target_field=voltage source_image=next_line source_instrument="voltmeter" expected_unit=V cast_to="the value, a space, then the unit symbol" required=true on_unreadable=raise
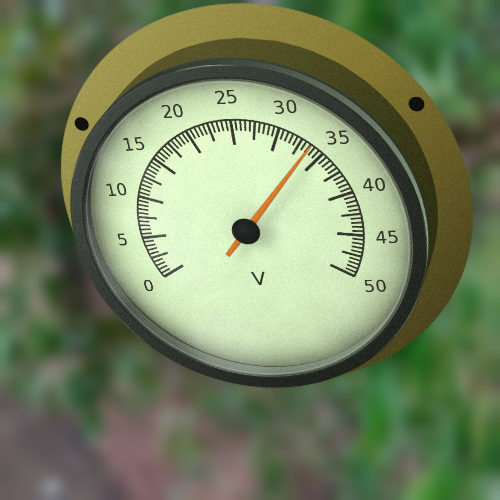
33.5 V
